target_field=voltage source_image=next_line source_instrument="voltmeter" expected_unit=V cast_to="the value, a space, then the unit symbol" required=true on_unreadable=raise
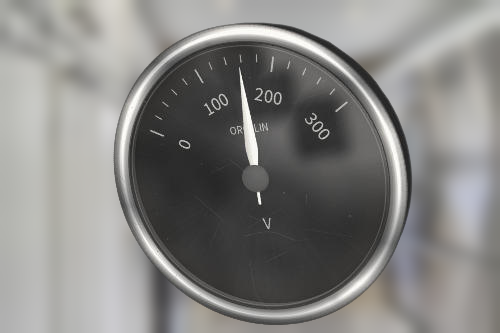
160 V
